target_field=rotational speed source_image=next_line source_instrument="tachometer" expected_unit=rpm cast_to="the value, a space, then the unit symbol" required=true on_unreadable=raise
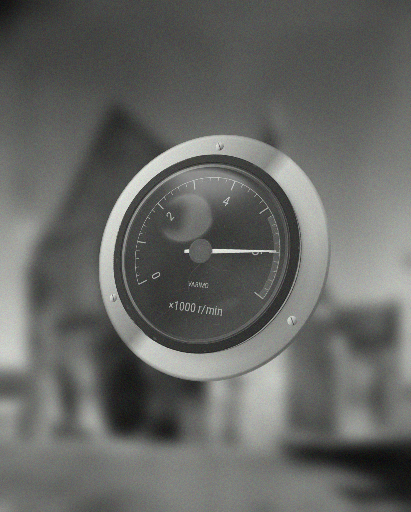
6000 rpm
